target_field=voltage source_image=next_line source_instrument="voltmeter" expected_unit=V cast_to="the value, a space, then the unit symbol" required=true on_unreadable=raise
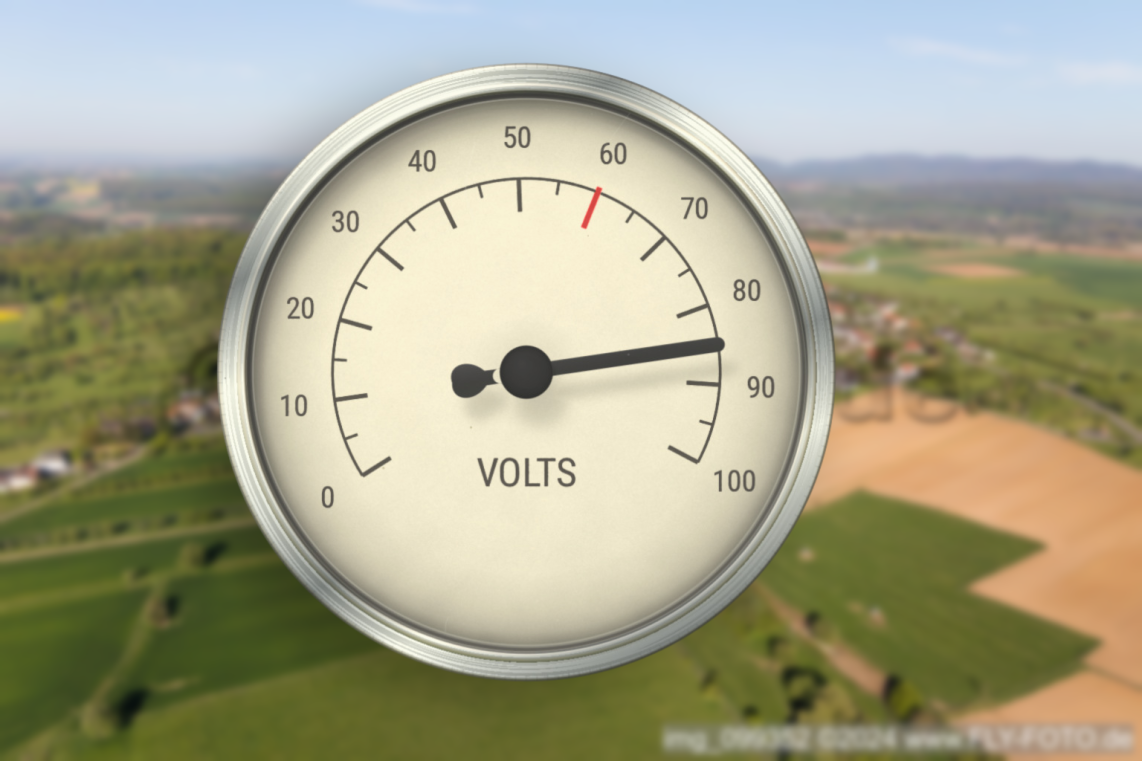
85 V
